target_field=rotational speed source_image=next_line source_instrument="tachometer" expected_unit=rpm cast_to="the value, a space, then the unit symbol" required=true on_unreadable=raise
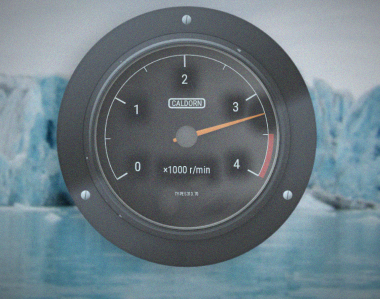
3250 rpm
